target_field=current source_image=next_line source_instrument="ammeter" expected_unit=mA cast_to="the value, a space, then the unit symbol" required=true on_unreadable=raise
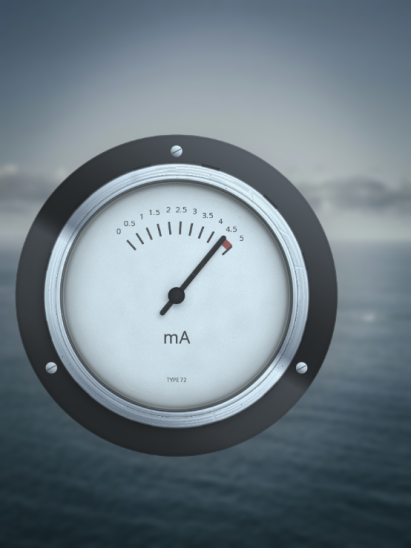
4.5 mA
